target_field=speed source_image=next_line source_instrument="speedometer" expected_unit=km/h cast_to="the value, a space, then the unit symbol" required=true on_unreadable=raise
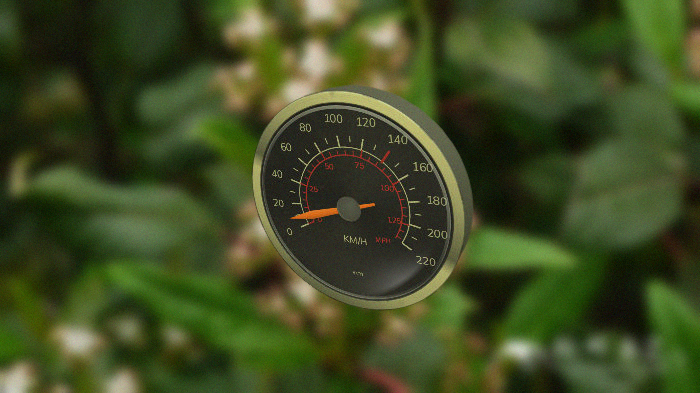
10 km/h
